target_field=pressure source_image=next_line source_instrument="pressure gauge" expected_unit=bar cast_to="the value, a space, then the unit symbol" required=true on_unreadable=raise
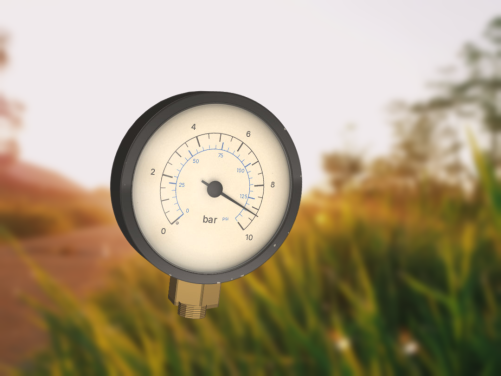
9.25 bar
